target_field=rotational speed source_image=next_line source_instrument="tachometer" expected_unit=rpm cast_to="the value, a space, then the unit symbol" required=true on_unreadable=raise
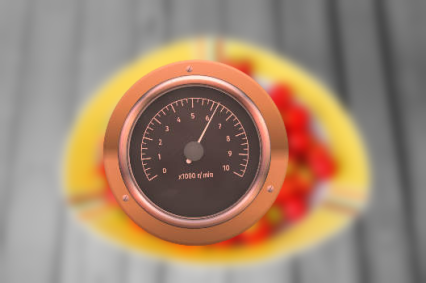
6250 rpm
